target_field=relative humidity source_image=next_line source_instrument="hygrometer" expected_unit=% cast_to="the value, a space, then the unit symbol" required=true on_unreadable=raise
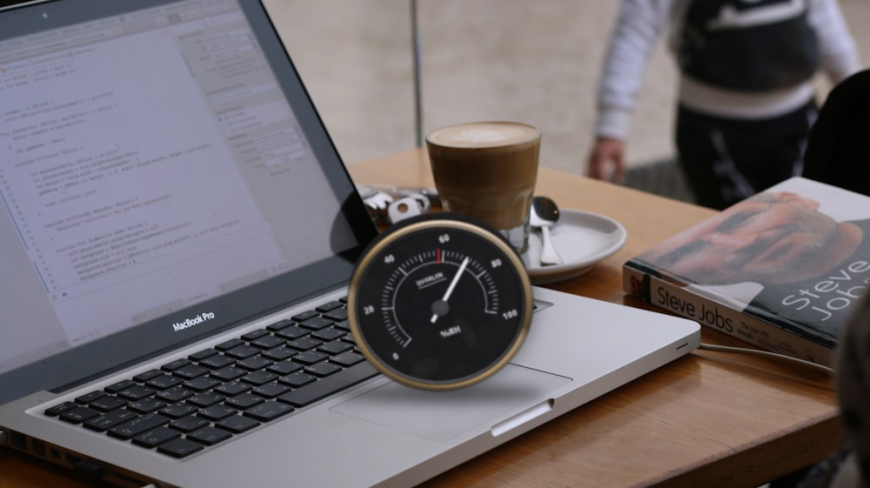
70 %
